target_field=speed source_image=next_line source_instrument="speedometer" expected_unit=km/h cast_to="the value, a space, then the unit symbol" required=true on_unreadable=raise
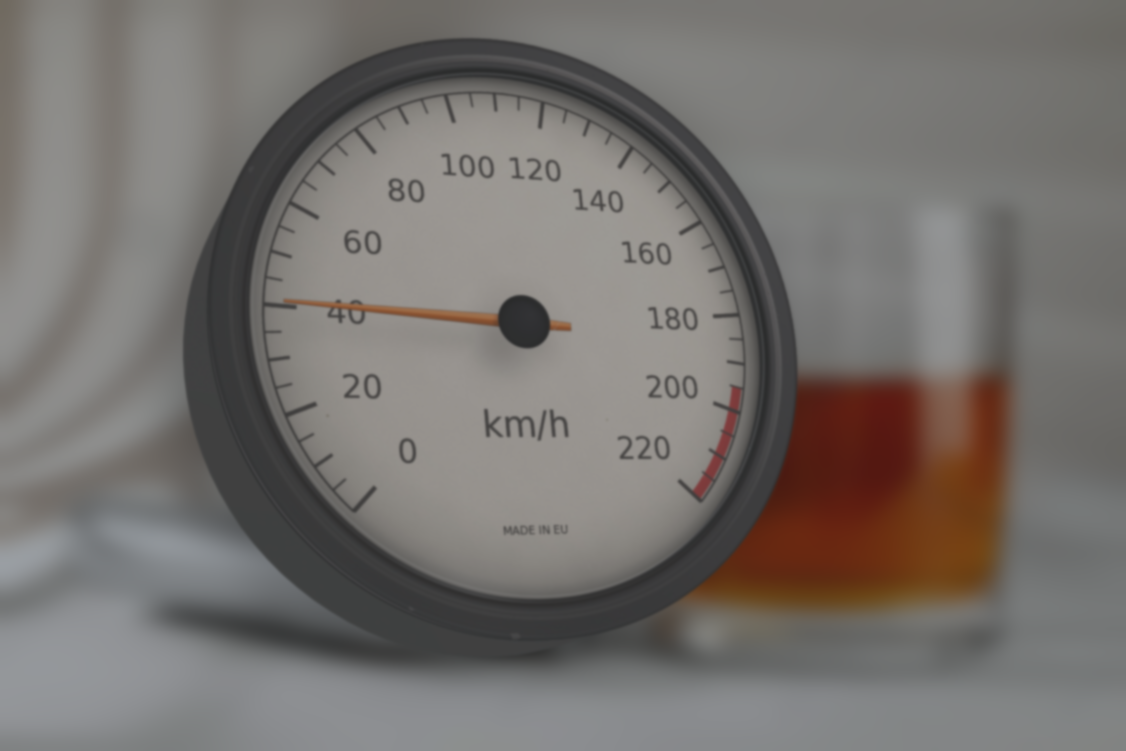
40 km/h
